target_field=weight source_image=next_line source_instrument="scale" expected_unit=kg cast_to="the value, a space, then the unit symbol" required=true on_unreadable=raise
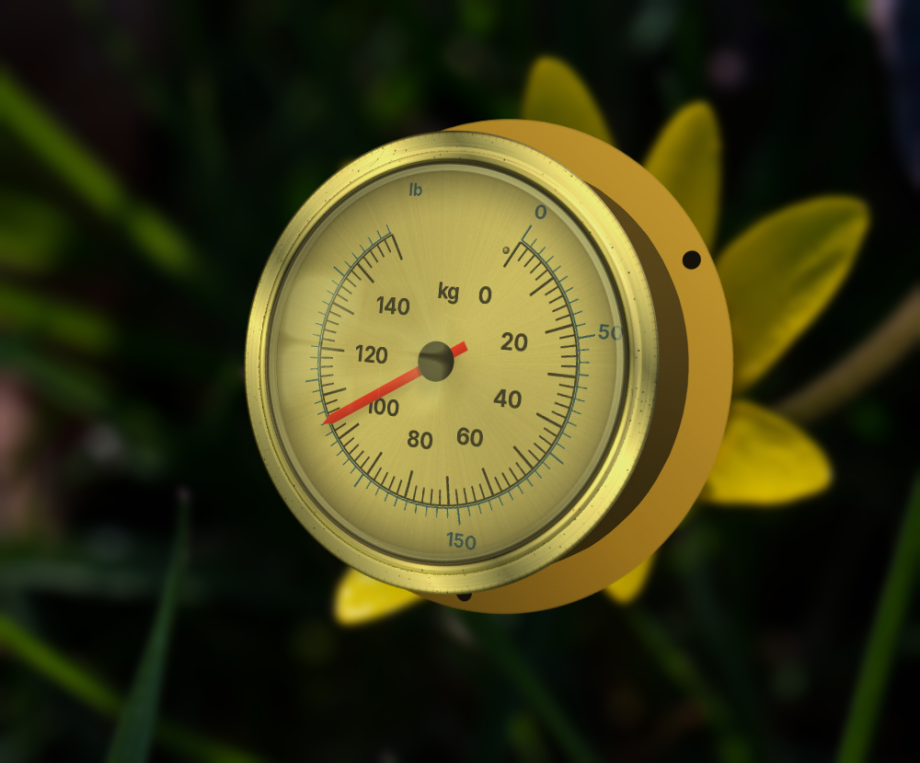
104 kg
